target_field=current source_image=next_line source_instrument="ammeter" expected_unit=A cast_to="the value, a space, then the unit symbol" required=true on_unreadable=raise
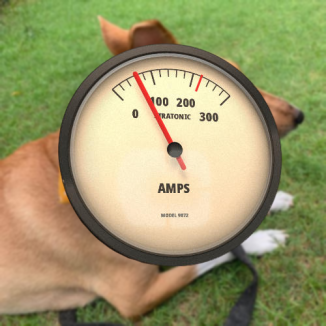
60 A
